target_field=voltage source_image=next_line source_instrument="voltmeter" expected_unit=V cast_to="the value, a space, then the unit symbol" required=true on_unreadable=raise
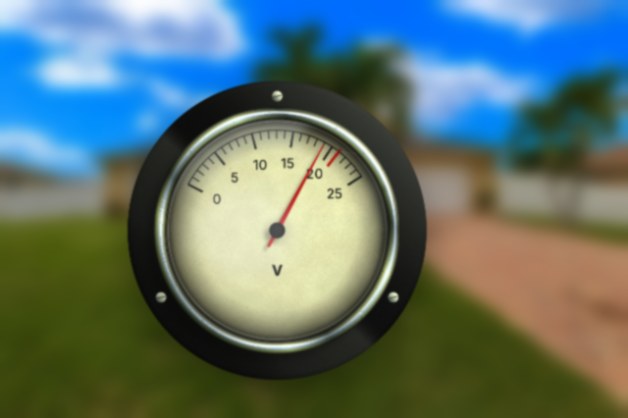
19 V
